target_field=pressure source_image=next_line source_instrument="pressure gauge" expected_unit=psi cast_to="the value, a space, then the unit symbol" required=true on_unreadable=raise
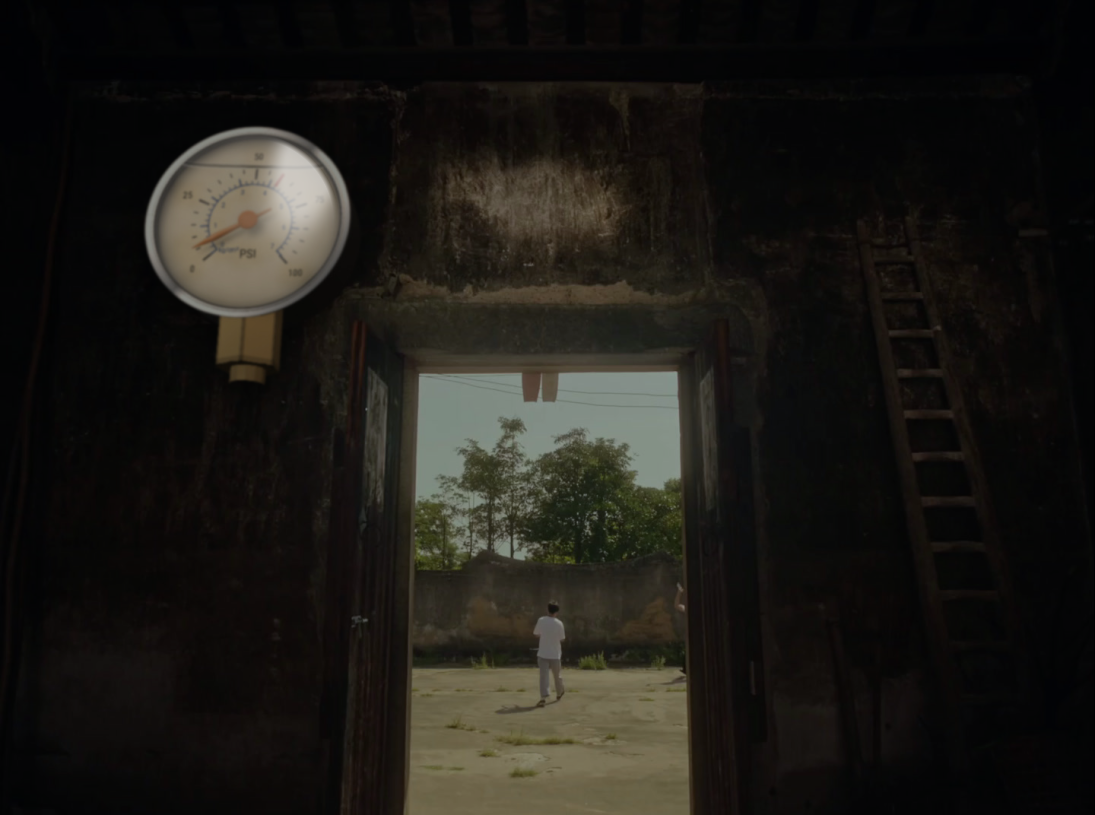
5 psi
